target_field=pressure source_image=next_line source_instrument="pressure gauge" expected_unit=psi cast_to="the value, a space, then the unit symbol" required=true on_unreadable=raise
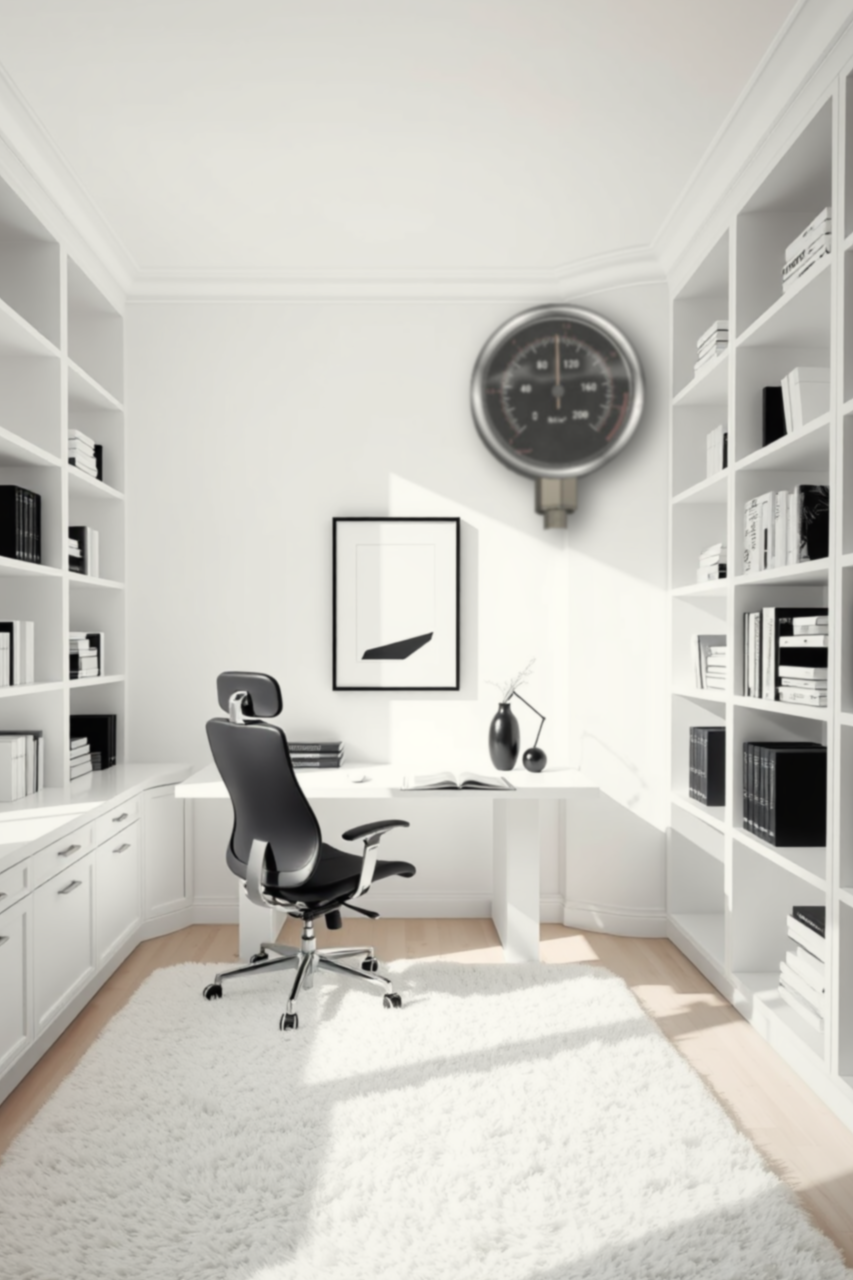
100 psi
